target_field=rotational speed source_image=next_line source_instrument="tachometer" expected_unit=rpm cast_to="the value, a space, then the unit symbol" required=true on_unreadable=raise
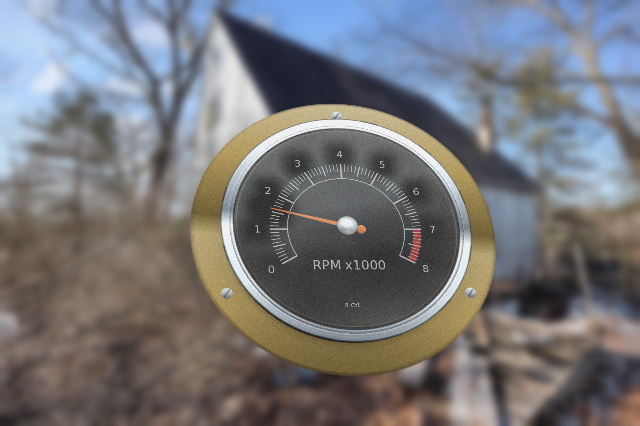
1500 rpm
